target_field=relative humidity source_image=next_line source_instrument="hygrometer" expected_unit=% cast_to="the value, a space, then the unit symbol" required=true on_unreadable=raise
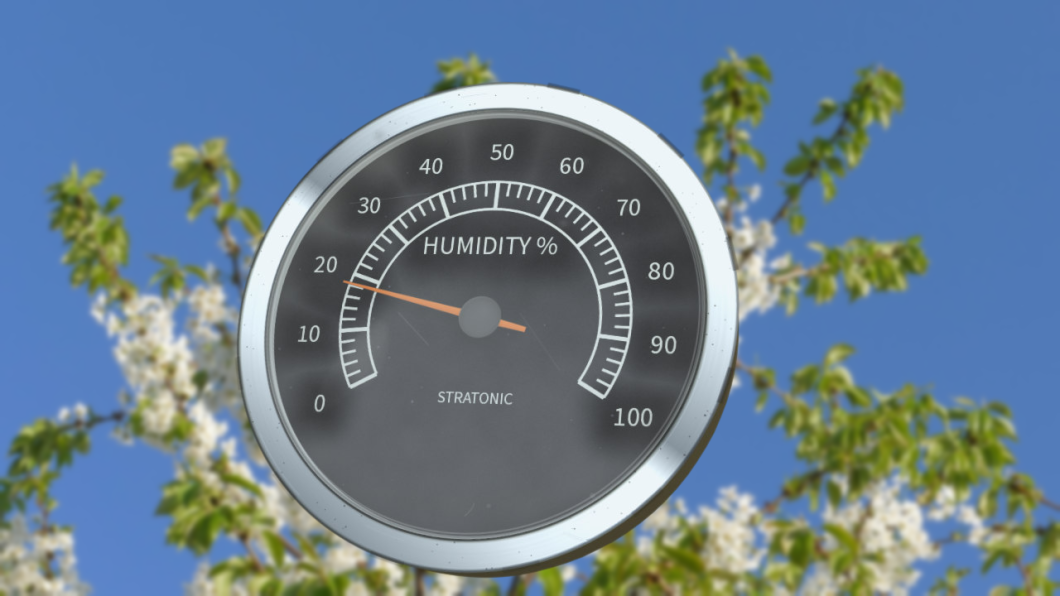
18 %
